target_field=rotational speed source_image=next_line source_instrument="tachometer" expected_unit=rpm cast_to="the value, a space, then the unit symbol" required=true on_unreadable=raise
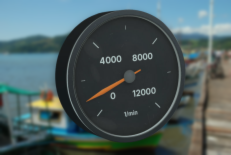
1000 rpm
